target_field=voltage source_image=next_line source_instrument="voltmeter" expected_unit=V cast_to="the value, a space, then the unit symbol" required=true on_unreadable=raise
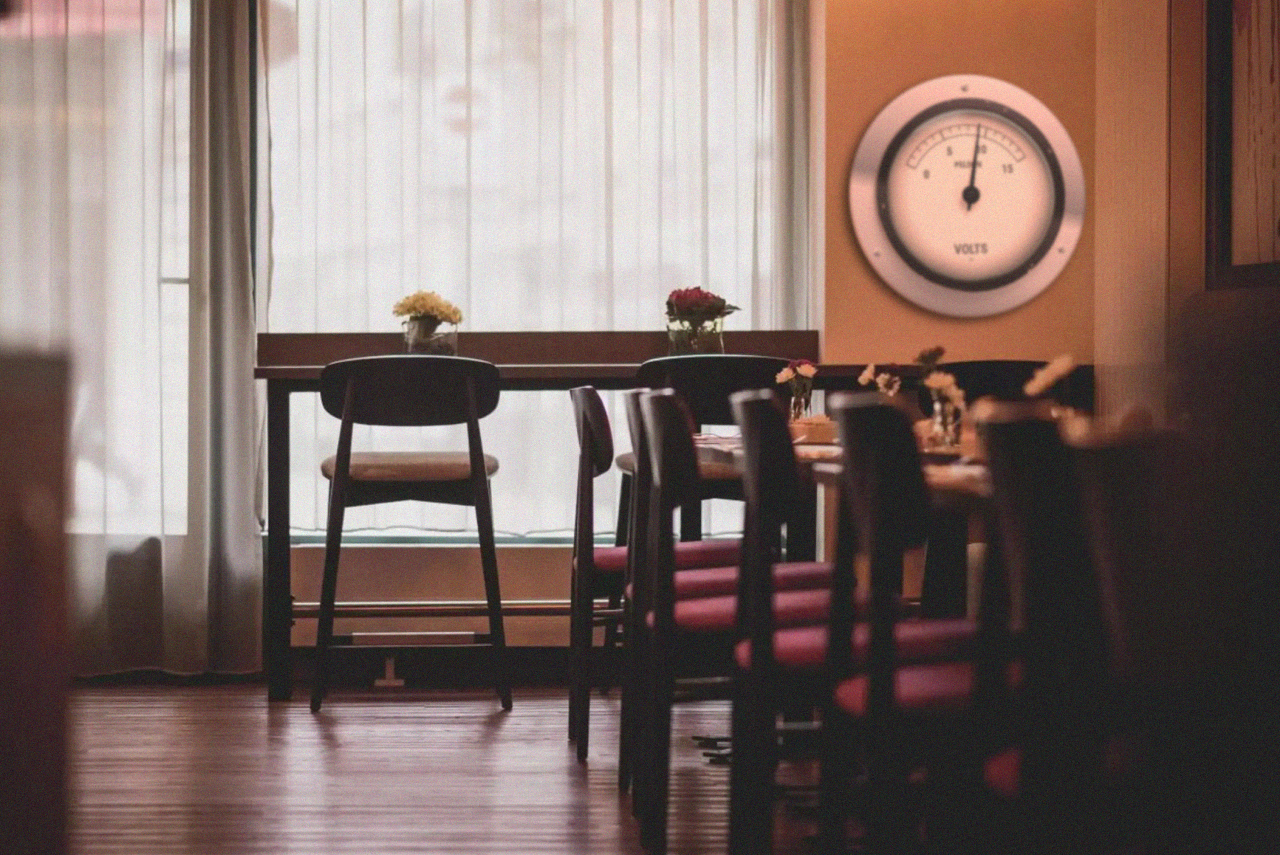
9 V
